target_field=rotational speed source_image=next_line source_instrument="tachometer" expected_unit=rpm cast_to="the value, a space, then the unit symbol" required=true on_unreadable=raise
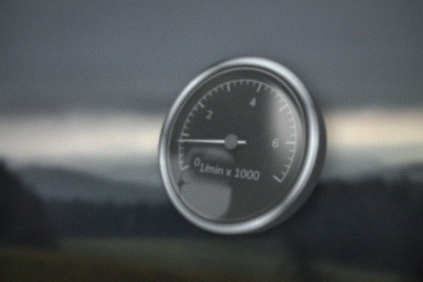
800 rpm
